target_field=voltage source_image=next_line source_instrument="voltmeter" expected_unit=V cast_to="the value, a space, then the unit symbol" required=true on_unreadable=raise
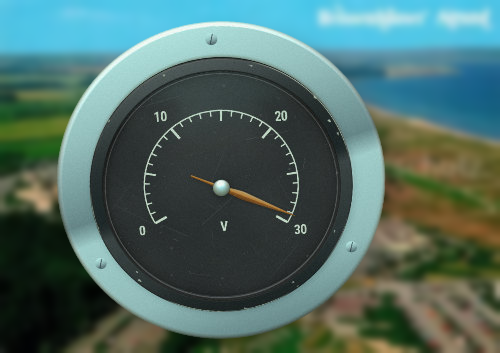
29 V
